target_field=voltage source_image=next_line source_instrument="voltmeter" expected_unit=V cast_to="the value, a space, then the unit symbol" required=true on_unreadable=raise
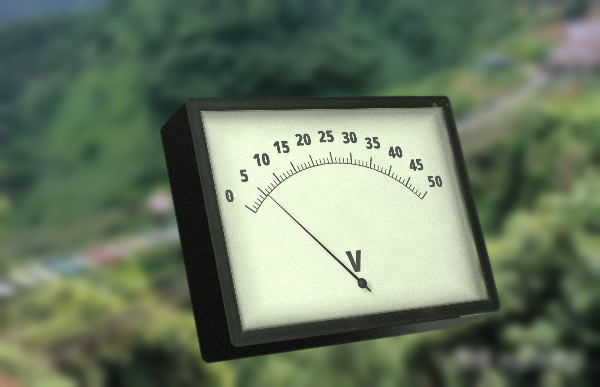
5 V
